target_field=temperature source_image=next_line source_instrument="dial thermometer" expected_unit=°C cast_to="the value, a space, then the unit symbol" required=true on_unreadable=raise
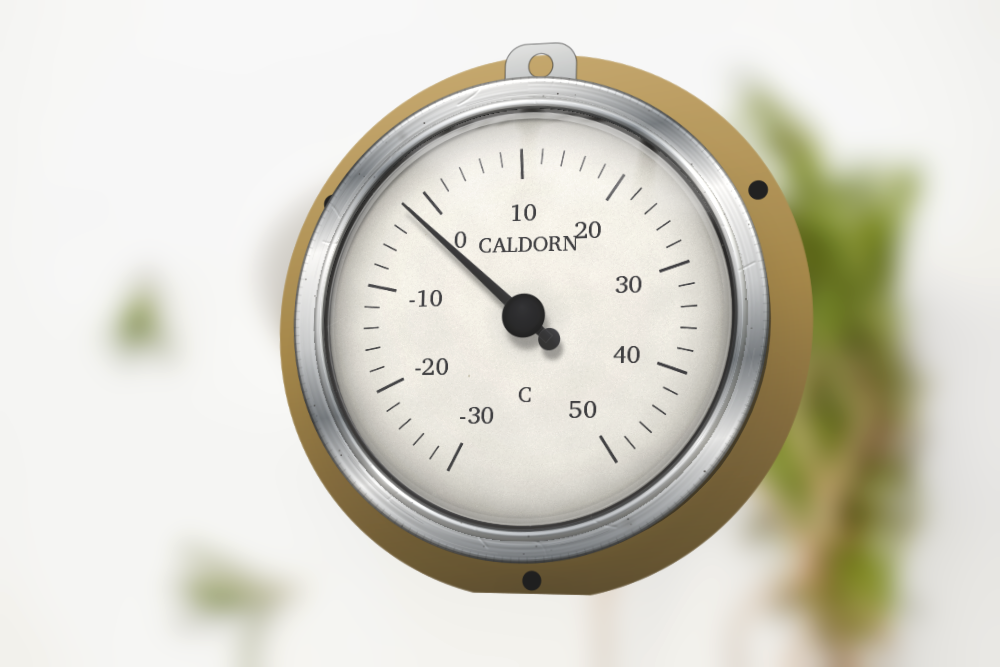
-2 °C
